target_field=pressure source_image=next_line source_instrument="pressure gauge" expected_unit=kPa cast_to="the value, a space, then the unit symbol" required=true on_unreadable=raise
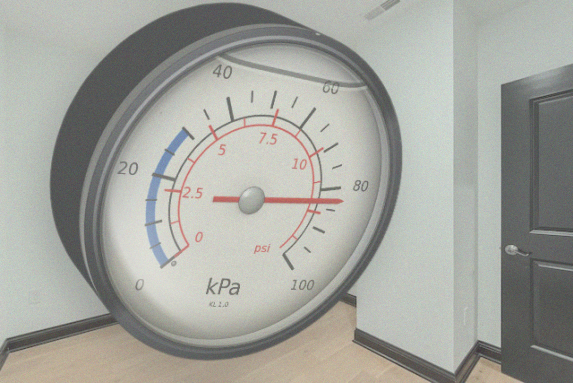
82.5 kPa
